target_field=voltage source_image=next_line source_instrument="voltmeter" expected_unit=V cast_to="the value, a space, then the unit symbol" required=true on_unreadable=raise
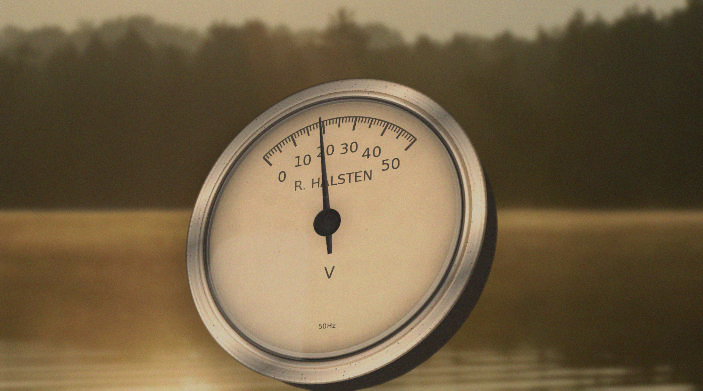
20 V
